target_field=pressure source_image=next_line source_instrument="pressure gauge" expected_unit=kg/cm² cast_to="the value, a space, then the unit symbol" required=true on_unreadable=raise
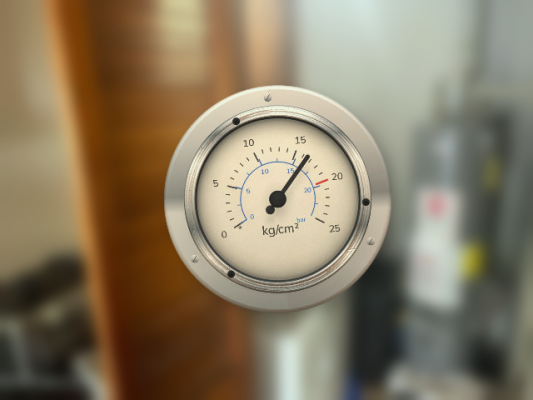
16.5 kg/cm²
